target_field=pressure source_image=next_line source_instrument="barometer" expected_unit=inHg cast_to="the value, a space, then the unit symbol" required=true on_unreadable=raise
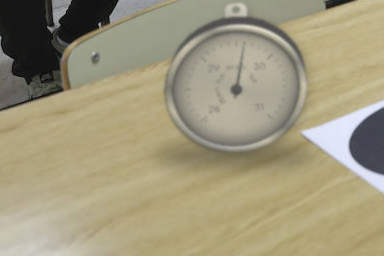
29.6 inHg
